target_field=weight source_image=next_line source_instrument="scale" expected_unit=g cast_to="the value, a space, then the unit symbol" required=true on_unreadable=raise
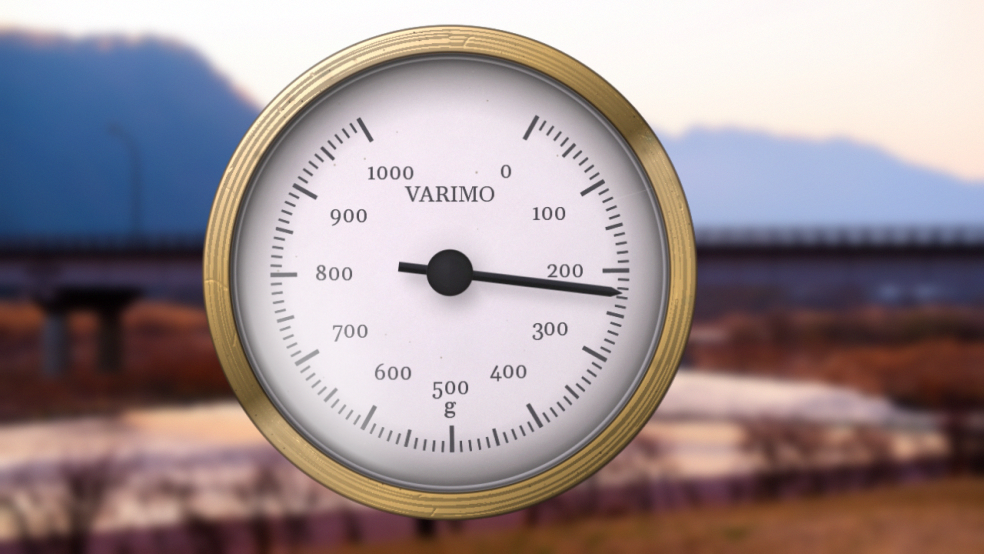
225 g
